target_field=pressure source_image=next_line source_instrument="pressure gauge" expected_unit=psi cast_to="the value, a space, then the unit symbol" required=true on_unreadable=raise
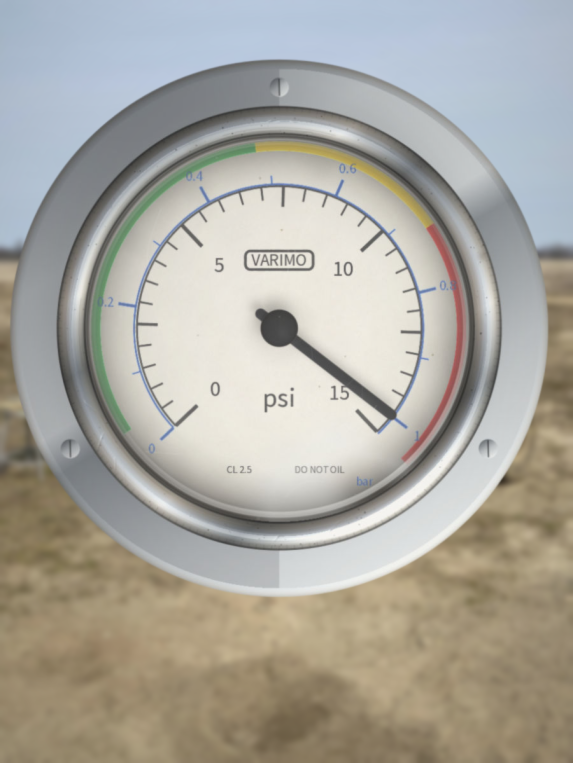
14.5 psi
